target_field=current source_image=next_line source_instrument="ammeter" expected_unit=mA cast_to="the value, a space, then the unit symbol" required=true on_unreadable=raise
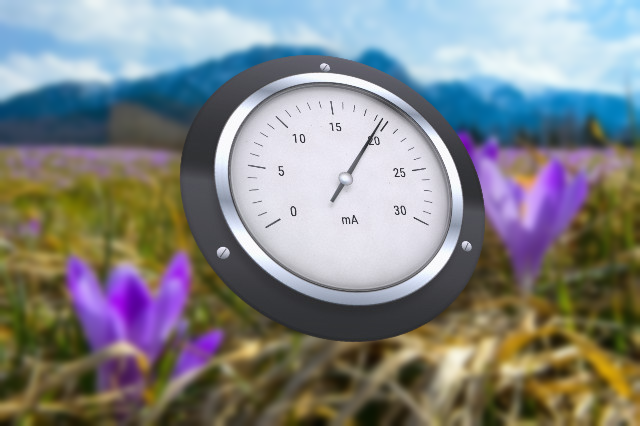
19.5 mA
